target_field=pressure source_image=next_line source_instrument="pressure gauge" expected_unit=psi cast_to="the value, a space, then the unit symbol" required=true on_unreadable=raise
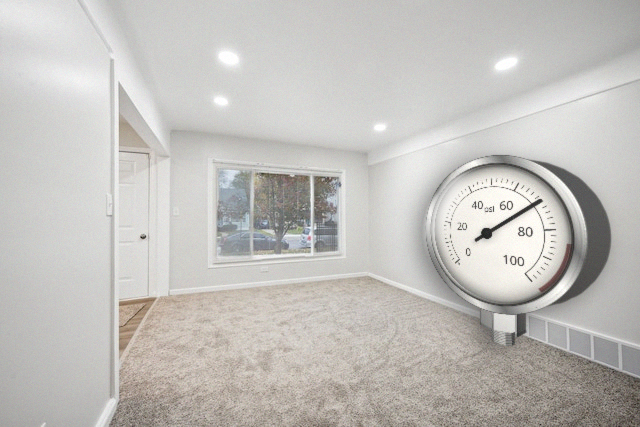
70 psi
